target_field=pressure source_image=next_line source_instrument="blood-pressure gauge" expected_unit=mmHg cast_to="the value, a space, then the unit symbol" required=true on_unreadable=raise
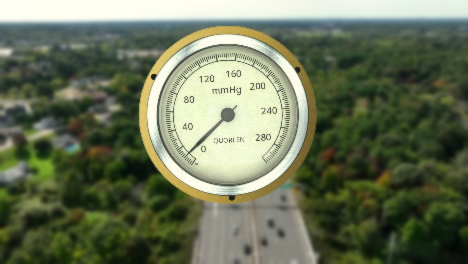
10 mmHg
